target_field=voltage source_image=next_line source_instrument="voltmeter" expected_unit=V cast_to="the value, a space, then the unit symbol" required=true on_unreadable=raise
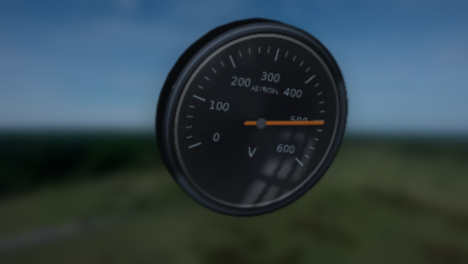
500 V
